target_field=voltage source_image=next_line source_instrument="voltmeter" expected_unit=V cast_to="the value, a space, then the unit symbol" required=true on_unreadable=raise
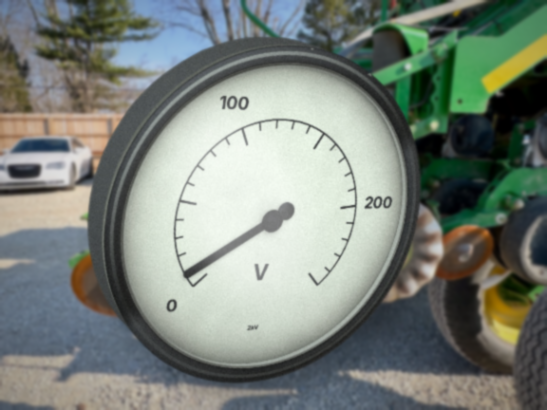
10 V
